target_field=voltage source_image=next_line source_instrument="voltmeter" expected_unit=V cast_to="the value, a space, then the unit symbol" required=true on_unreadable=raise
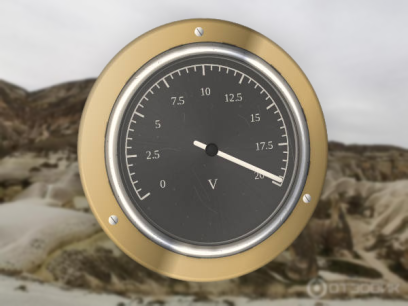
19.75 V
